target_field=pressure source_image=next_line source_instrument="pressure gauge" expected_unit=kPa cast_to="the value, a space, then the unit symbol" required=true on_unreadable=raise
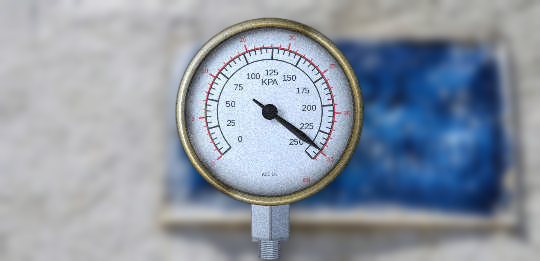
240 kPa
